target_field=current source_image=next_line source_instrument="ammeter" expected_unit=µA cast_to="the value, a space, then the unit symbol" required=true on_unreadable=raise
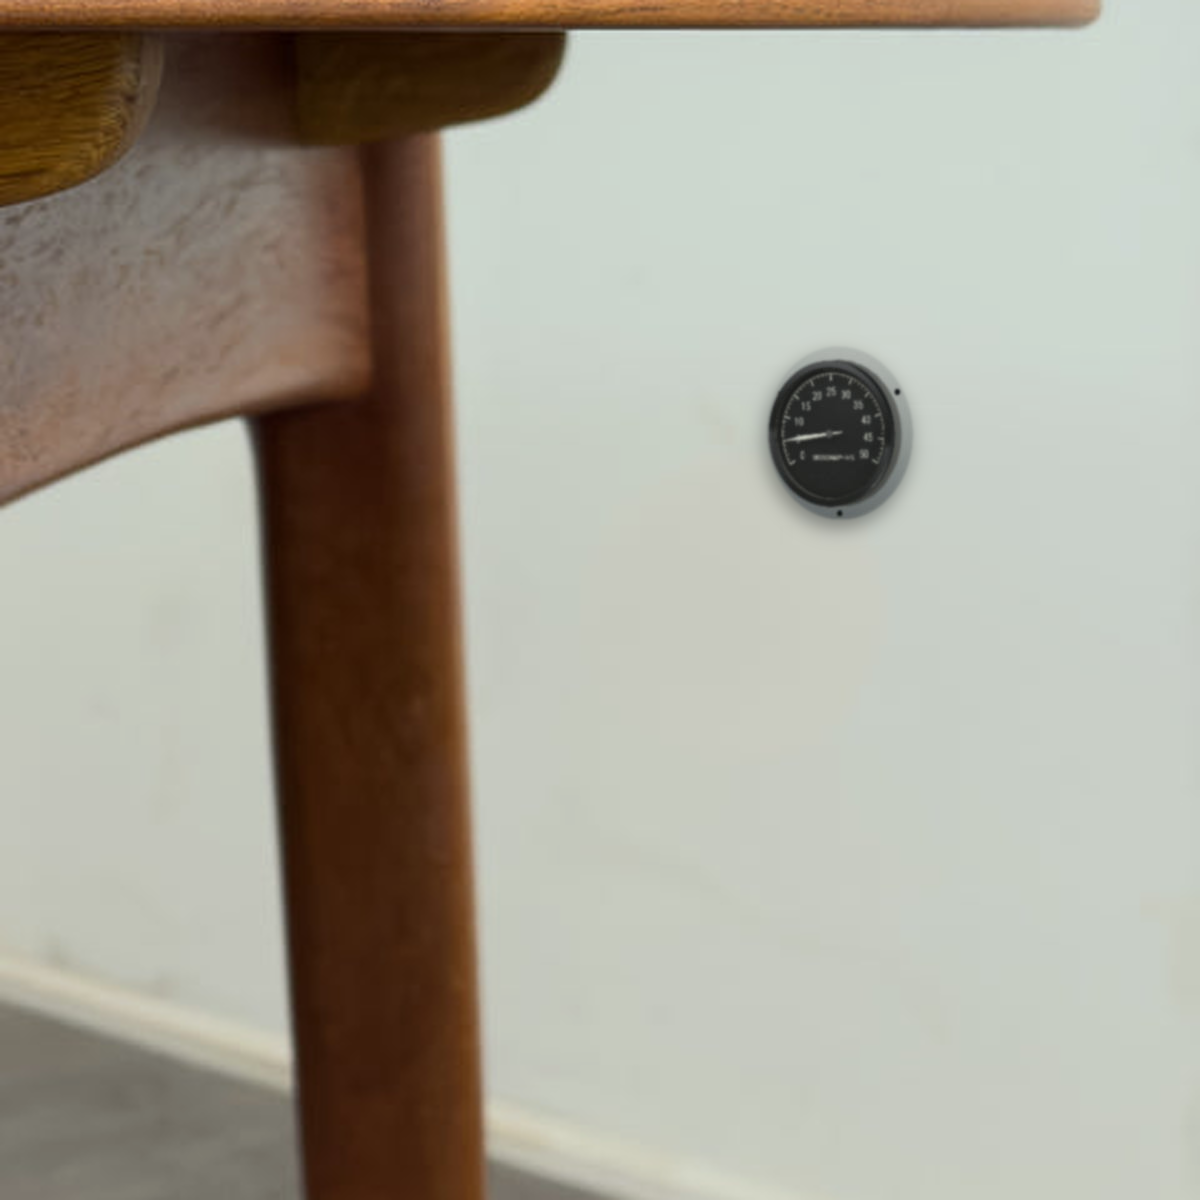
5 µA
